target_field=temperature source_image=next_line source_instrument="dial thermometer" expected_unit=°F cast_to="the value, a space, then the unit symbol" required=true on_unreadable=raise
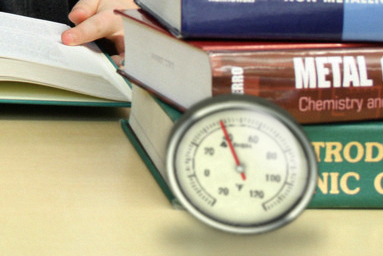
40 °F
